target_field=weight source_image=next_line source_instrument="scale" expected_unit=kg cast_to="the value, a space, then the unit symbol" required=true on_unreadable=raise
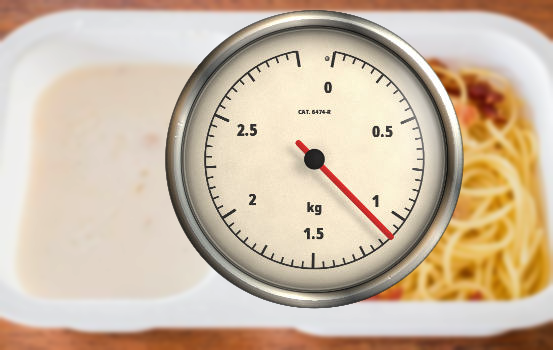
1.1 kg
